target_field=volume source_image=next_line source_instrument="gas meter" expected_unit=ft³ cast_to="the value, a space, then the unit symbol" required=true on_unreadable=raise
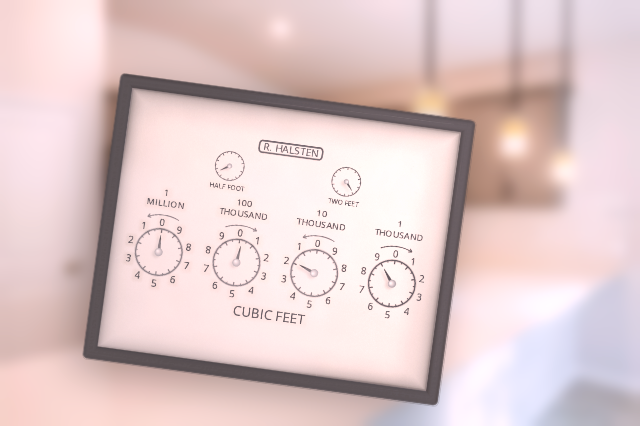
1900 ft³
